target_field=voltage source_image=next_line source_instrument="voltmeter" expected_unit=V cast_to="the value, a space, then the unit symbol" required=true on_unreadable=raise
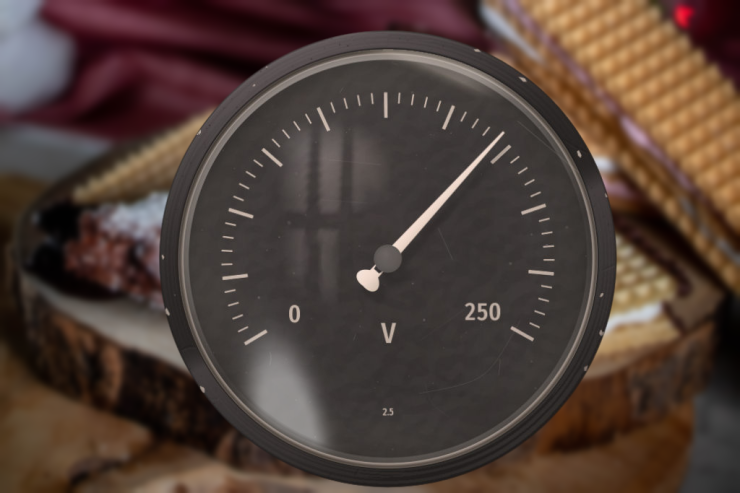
170 V
